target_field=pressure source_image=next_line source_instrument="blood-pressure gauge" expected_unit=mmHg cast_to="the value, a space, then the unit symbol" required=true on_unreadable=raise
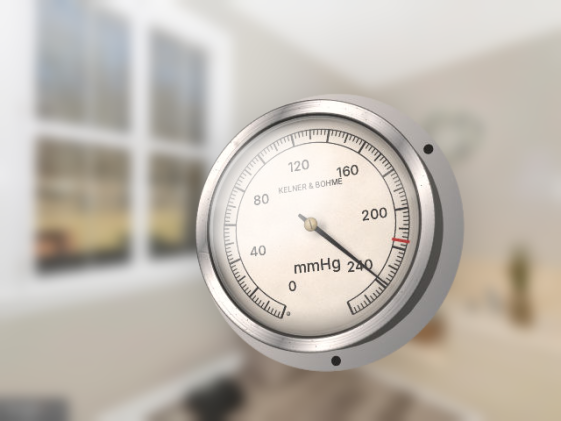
238 mmHg
